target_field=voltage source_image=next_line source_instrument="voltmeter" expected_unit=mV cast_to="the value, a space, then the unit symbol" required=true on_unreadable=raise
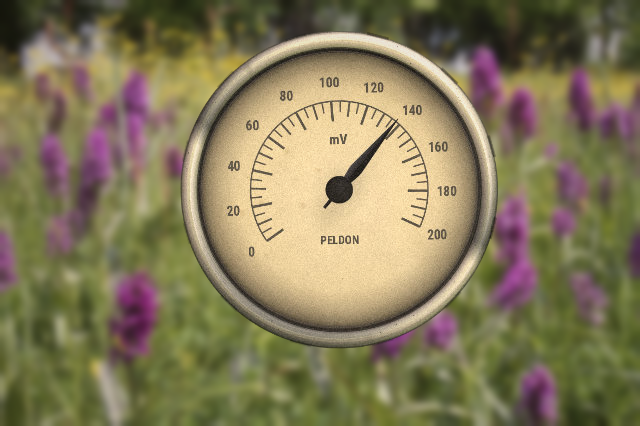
137.5 mV
